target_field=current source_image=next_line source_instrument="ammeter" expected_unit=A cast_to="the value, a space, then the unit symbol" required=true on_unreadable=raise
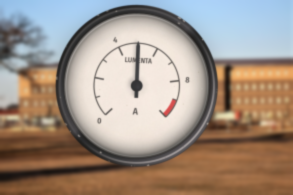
5 A
